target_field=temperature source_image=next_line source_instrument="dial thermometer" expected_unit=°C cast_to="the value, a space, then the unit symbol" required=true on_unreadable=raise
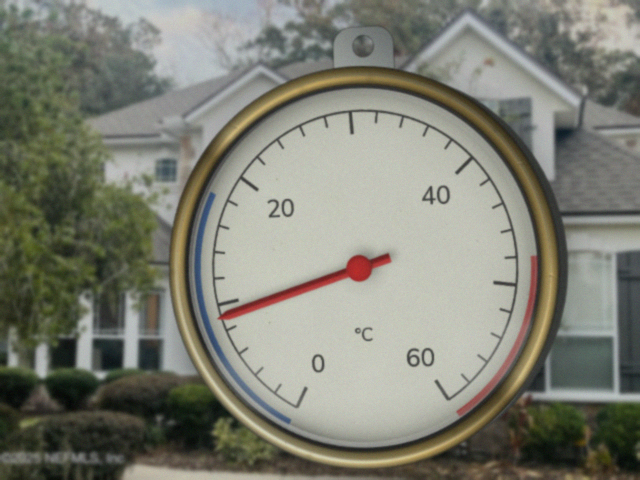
9 °C
